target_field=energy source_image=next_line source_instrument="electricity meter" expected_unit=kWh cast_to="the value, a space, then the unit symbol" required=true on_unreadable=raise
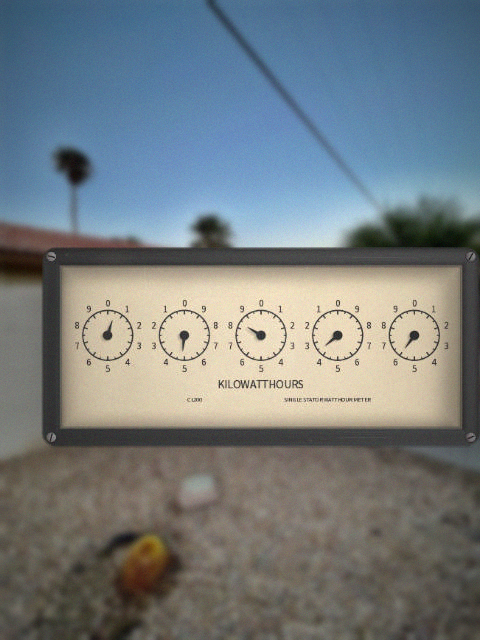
4836 kWh
